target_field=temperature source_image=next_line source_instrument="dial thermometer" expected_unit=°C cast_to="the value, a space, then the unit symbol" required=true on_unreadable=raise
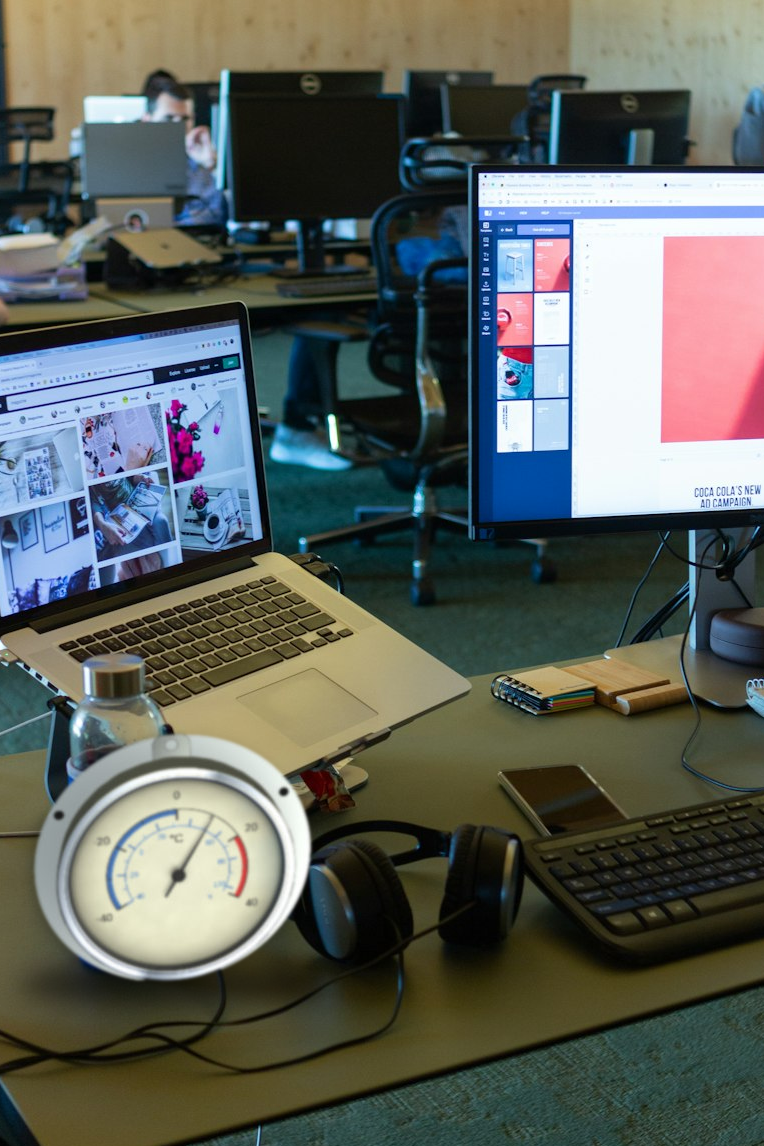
10 °C
